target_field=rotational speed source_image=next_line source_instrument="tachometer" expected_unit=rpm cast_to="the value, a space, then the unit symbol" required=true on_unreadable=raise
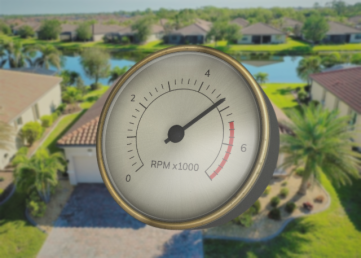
4800 rpm
